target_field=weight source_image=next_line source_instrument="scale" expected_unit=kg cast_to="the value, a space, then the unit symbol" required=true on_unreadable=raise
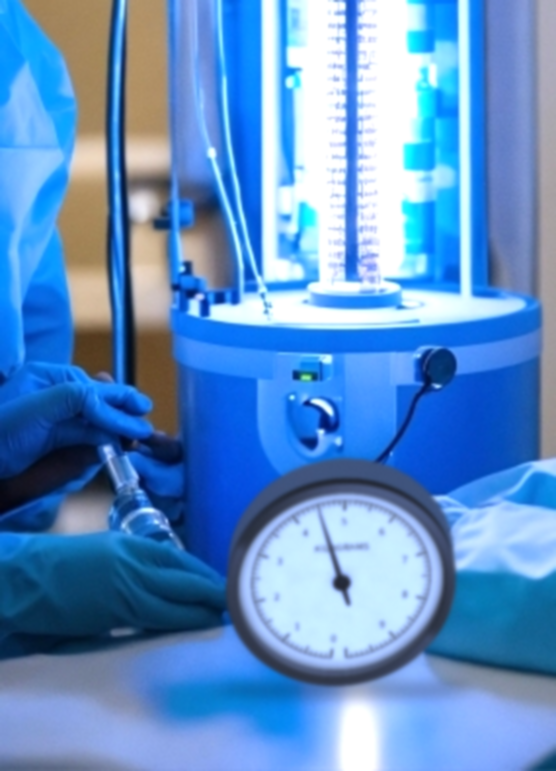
4.5 kg
